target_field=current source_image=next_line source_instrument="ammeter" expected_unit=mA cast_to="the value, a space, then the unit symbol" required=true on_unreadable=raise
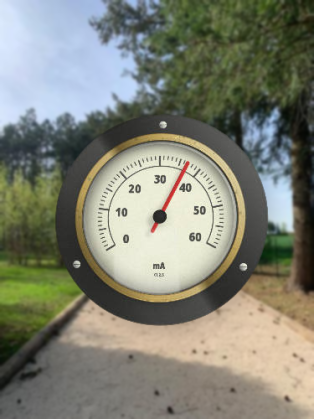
37 mA
